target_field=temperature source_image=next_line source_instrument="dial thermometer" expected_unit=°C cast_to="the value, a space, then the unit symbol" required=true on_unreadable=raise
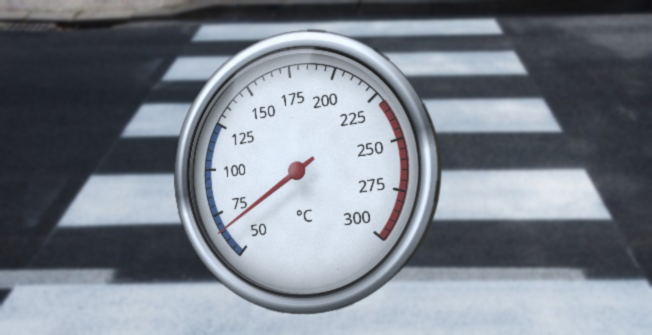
65 °C
